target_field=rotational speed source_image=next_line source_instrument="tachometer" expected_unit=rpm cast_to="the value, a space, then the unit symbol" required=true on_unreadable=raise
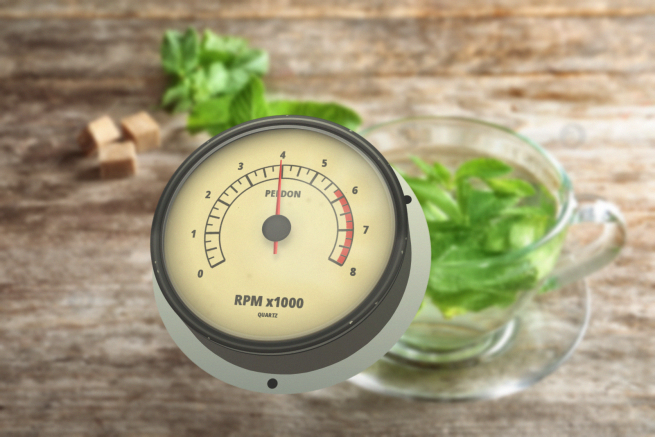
4000 rpm
